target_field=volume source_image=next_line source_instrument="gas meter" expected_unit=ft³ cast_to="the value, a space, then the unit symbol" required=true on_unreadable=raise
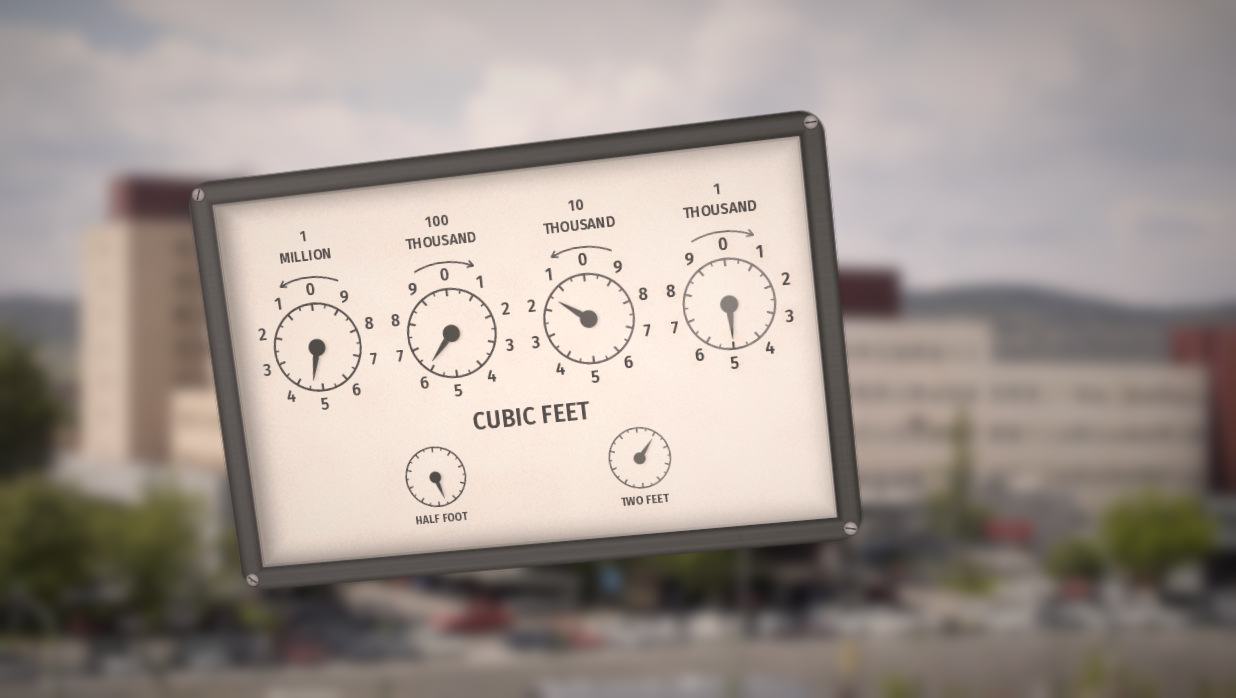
461500 ft³
